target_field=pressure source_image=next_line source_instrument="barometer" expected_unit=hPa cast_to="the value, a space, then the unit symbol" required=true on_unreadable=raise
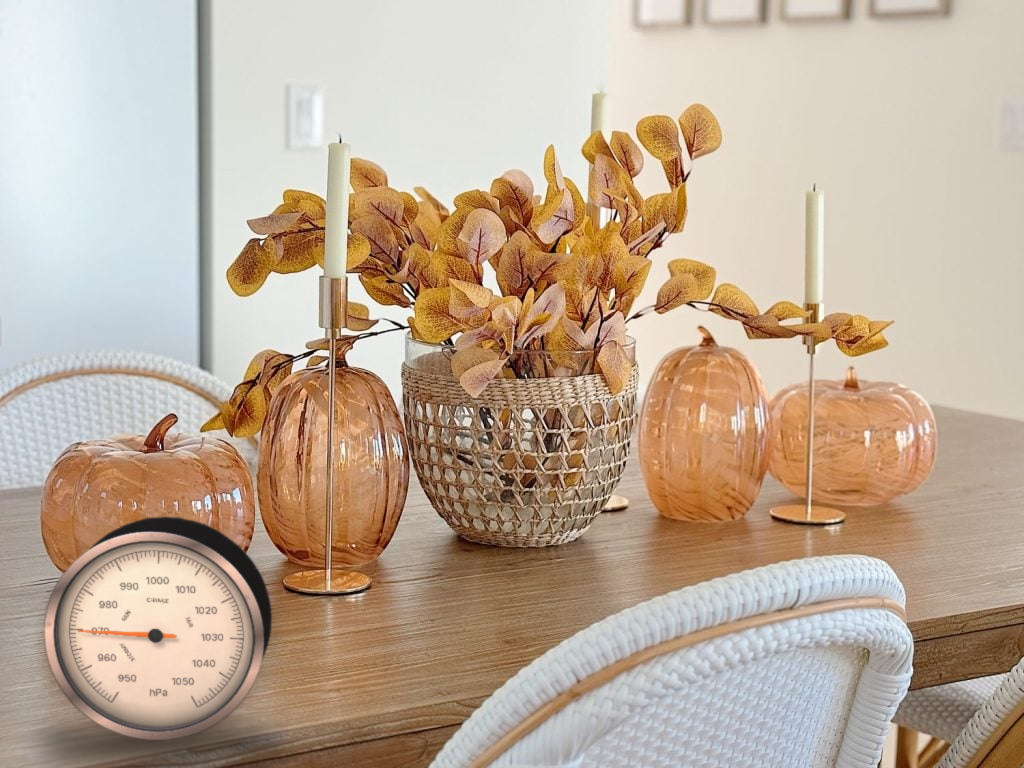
970 hPa
